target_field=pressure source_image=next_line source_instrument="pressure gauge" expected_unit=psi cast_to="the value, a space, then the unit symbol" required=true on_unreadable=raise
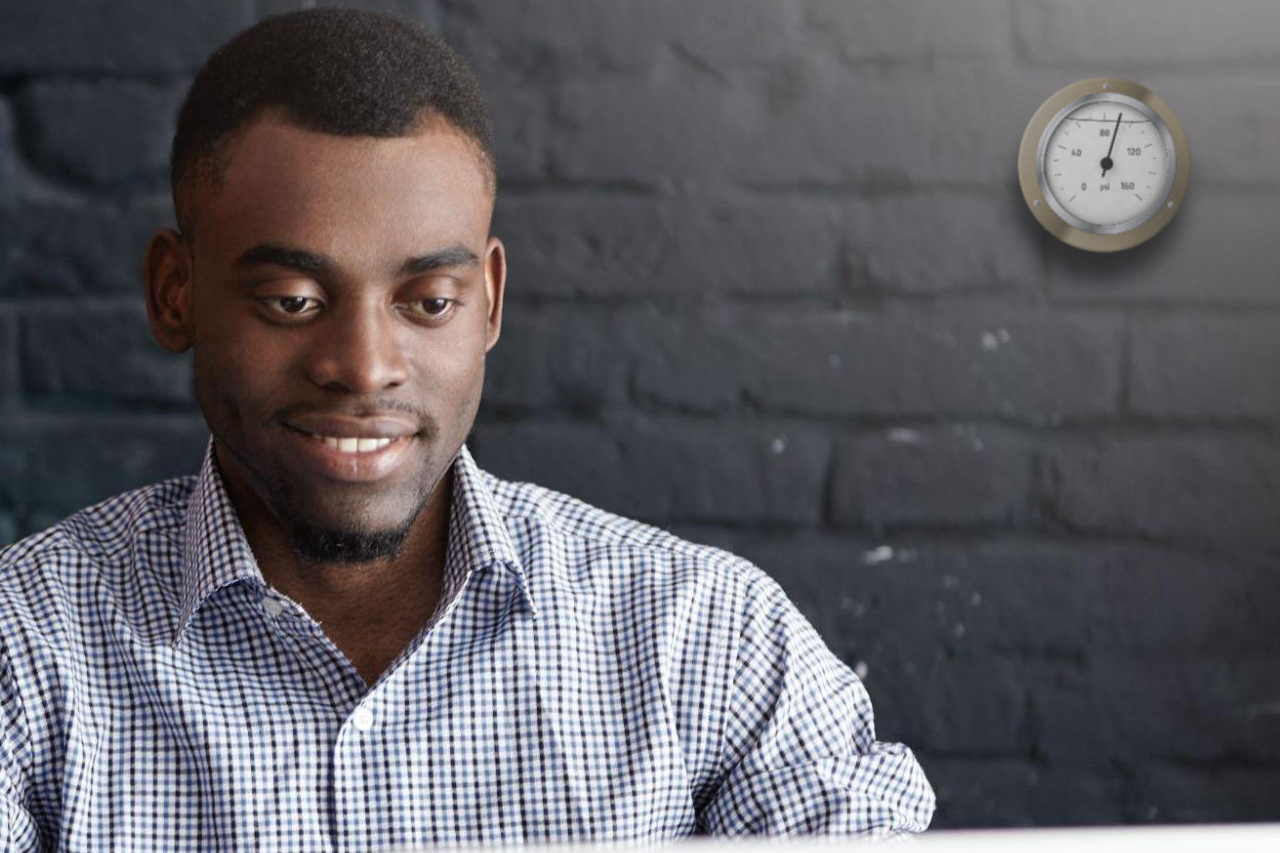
90 psi
